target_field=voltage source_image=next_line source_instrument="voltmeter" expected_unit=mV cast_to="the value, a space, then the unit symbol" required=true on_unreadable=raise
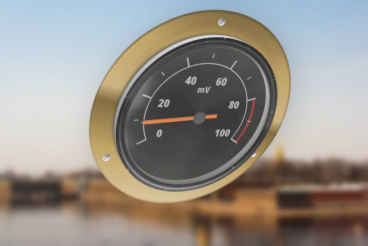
10 mV
